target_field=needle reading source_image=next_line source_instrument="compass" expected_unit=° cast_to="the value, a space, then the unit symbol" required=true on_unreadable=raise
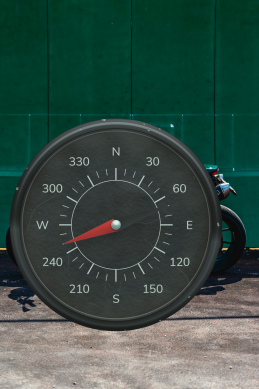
250 °
